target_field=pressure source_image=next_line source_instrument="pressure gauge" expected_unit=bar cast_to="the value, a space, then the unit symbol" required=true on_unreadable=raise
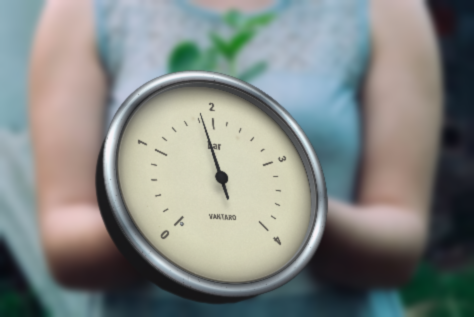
1.8 bar
